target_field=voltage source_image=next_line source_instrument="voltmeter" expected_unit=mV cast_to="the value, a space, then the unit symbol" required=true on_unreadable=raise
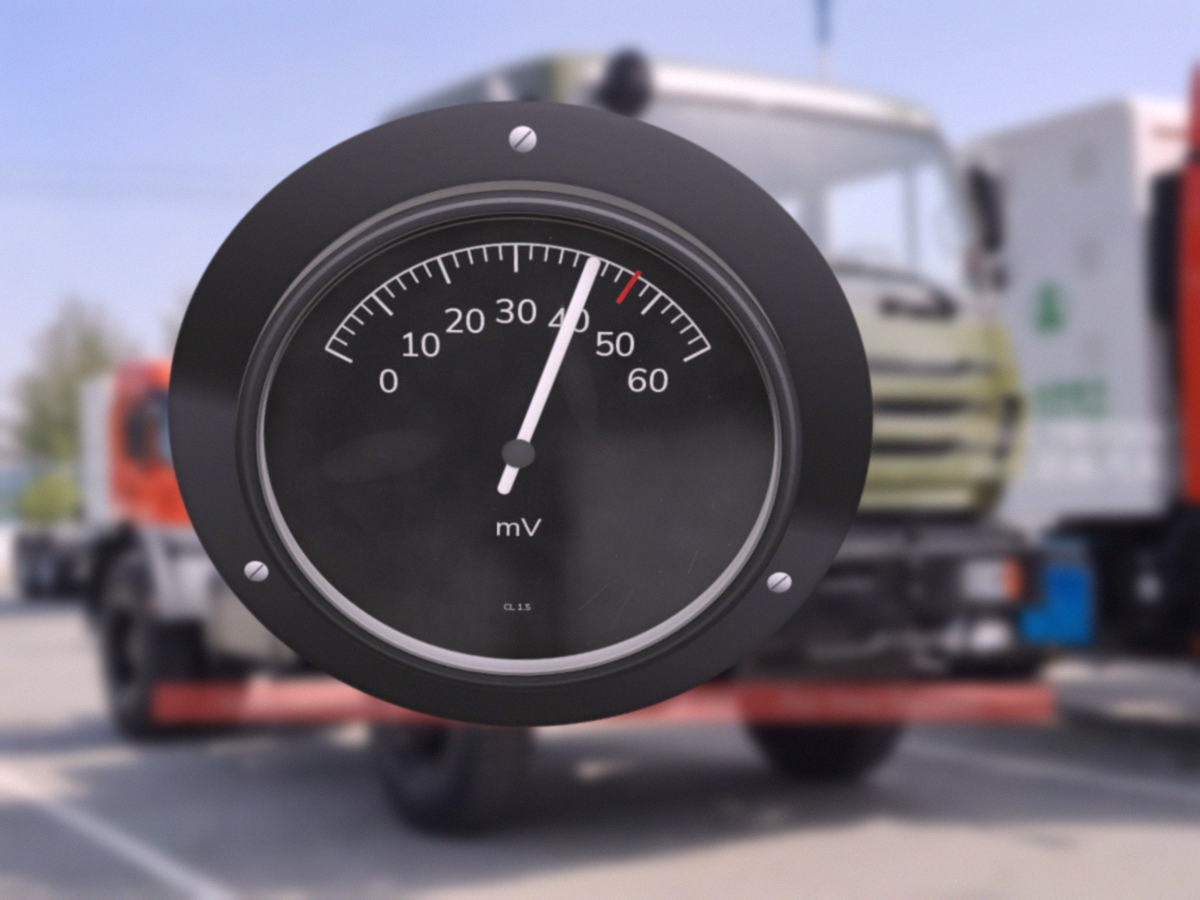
40 mV
